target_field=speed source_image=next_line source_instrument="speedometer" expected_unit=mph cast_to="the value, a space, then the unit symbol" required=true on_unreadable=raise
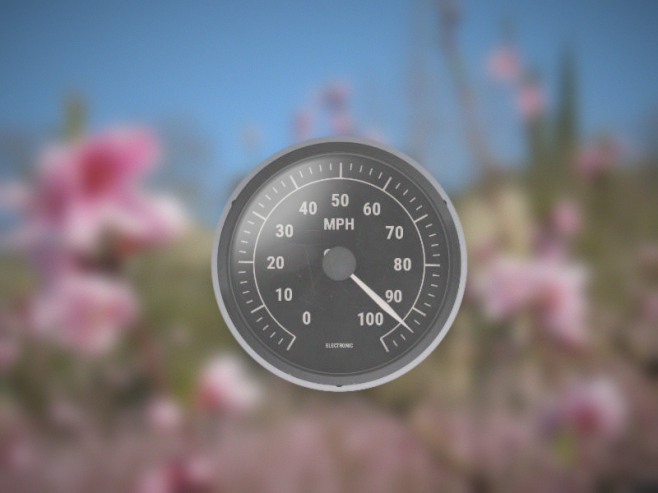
94 mph
